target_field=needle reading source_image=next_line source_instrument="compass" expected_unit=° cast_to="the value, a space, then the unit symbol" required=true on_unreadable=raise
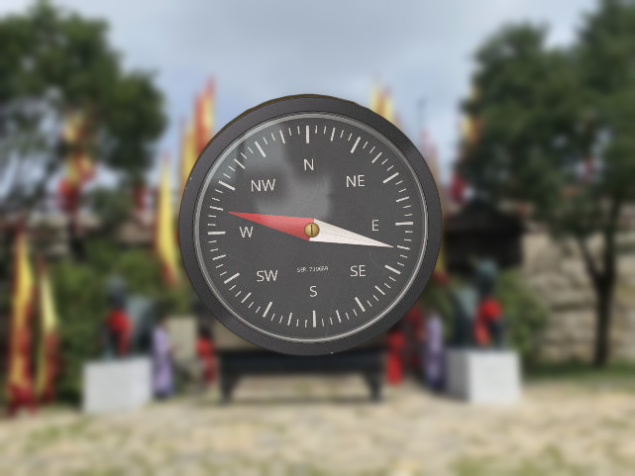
285 °
